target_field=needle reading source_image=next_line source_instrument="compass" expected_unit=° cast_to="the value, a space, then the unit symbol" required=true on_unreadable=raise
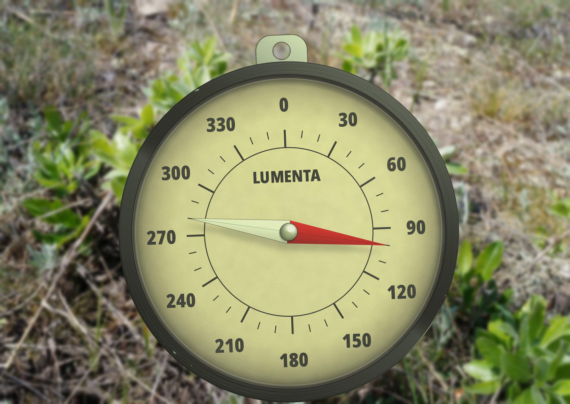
100 °
